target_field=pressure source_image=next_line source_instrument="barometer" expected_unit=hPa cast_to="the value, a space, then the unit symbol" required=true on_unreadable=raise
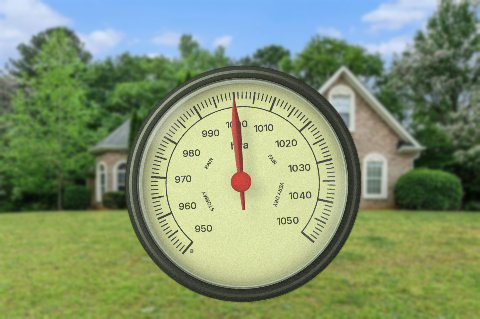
1000 hPa
